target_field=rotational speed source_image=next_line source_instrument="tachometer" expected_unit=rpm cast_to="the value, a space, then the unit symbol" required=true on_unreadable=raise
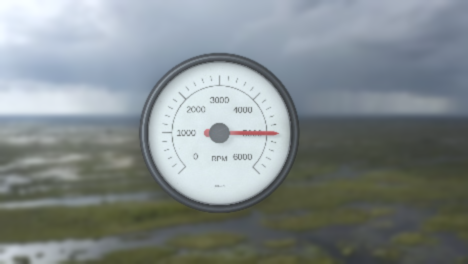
5000 rpm
